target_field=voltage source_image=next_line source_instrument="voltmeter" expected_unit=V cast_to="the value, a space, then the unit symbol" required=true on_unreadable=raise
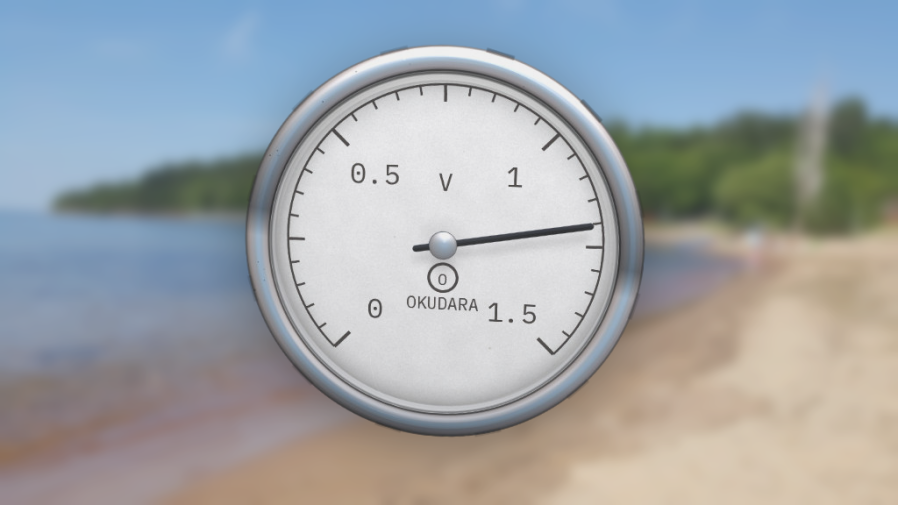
1.2 V
